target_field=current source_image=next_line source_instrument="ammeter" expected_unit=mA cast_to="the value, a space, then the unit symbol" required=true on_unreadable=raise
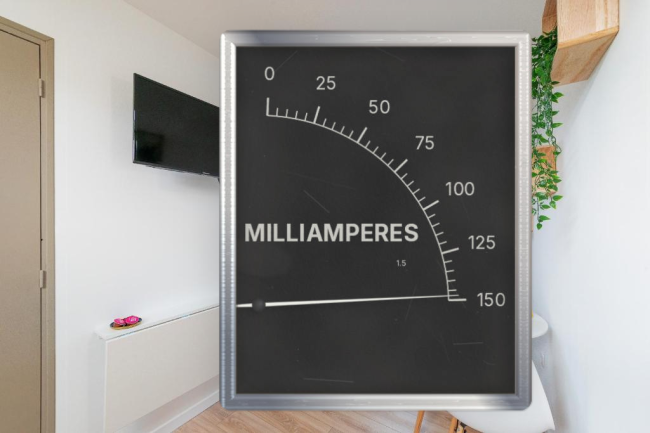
147.5 mA
